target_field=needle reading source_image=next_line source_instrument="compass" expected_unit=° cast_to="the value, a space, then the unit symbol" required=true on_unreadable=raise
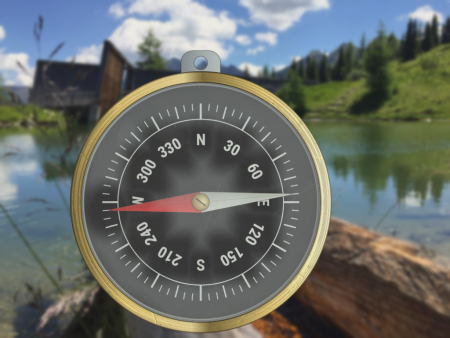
265 °
